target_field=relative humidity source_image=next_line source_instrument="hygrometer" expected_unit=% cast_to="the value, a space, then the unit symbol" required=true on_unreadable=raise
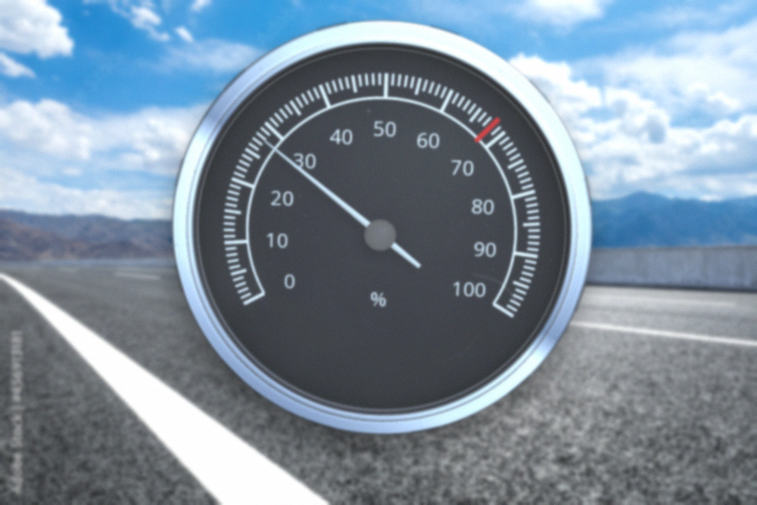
28 %
